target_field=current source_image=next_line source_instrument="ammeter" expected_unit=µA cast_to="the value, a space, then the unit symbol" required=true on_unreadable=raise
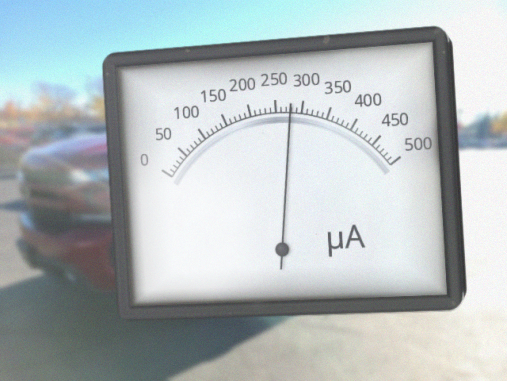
280 µA
